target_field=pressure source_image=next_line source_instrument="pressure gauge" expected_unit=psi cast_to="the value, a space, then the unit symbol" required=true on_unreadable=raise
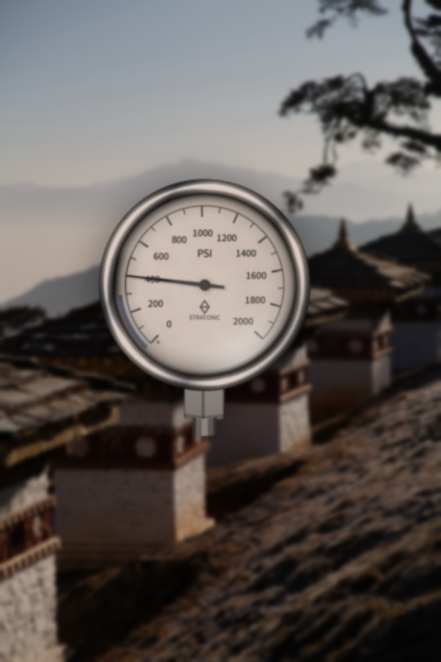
400 psi
